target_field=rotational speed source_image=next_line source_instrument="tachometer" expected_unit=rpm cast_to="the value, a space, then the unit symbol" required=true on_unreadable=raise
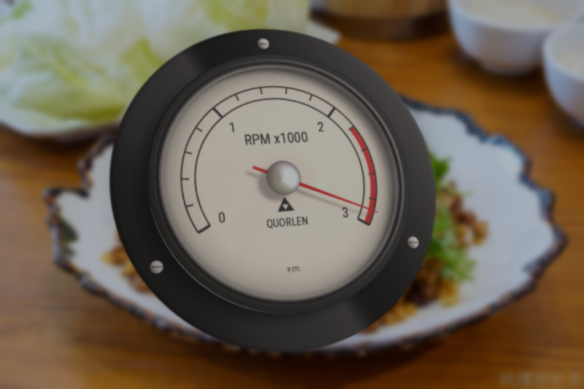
2900 rpm
